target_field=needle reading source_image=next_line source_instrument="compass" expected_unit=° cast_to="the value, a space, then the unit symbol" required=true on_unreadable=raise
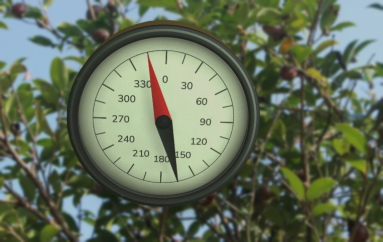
345 °
